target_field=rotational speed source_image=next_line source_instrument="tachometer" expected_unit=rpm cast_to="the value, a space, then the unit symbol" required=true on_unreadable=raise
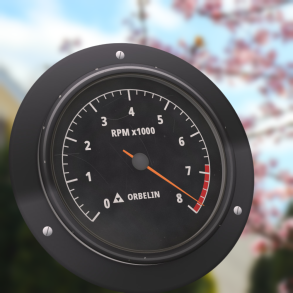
7800 rpm
